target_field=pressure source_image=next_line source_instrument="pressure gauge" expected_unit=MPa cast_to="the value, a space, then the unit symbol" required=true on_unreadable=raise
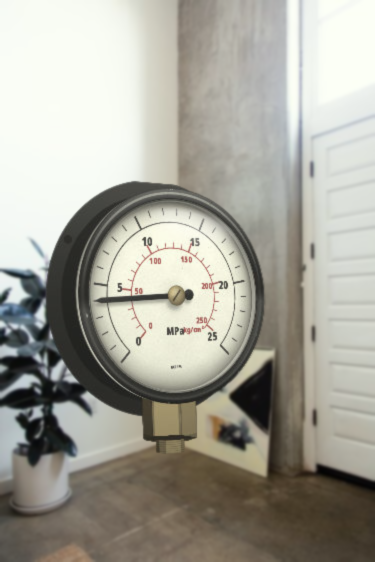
4 MPa
